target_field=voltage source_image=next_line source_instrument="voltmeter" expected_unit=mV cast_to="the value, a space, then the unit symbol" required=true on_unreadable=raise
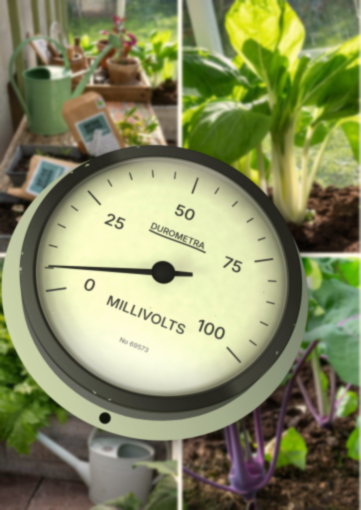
5 mV
